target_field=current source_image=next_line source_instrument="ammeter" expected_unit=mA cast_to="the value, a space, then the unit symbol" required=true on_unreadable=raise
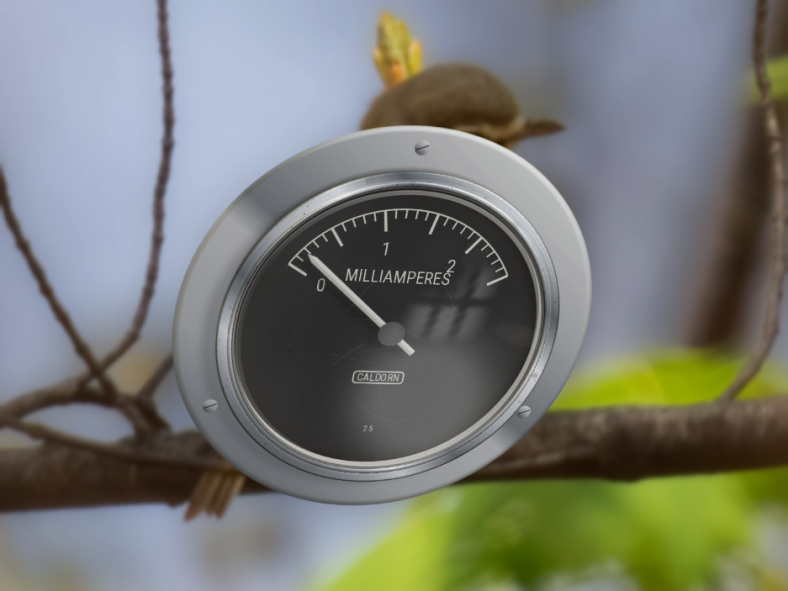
0.2 mA
